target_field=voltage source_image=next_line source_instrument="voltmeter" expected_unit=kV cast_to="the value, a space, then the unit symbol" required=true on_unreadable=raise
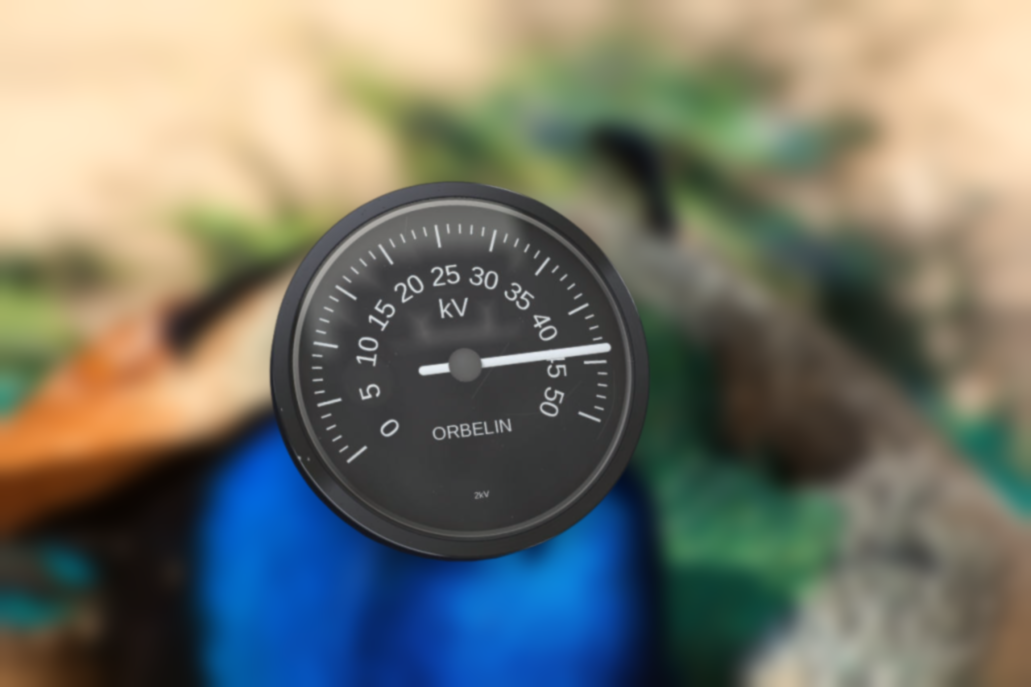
44 kV
